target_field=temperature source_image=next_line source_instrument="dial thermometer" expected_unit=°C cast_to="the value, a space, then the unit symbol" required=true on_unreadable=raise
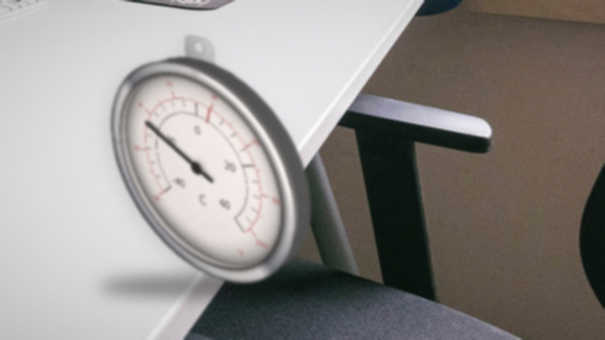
-20 °C
